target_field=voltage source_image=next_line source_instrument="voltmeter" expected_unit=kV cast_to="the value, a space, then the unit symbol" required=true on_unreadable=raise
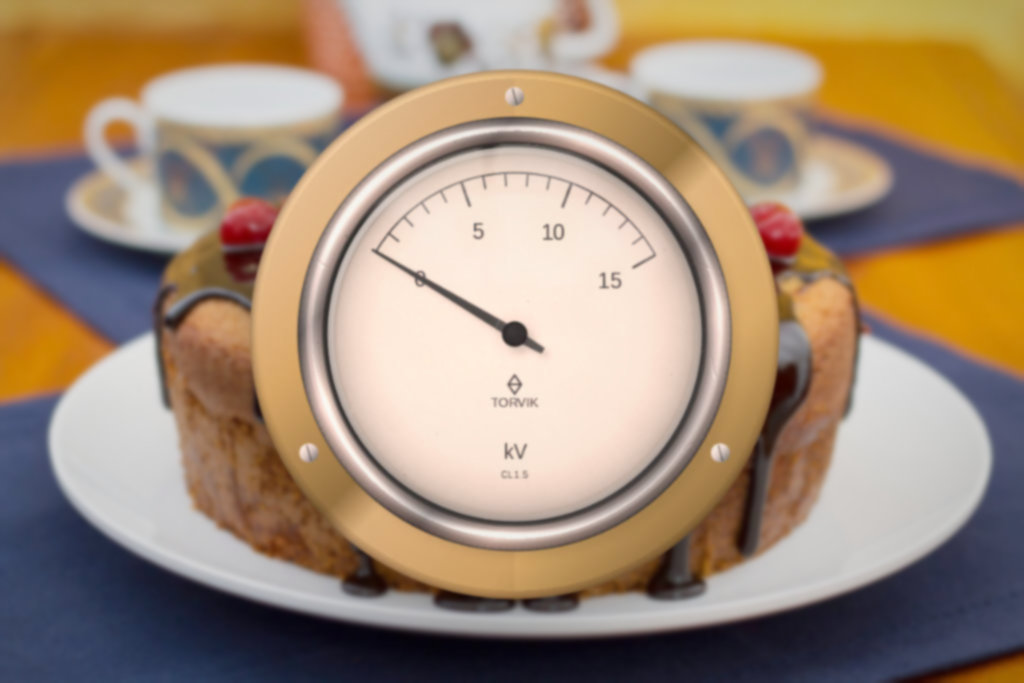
0 kV
